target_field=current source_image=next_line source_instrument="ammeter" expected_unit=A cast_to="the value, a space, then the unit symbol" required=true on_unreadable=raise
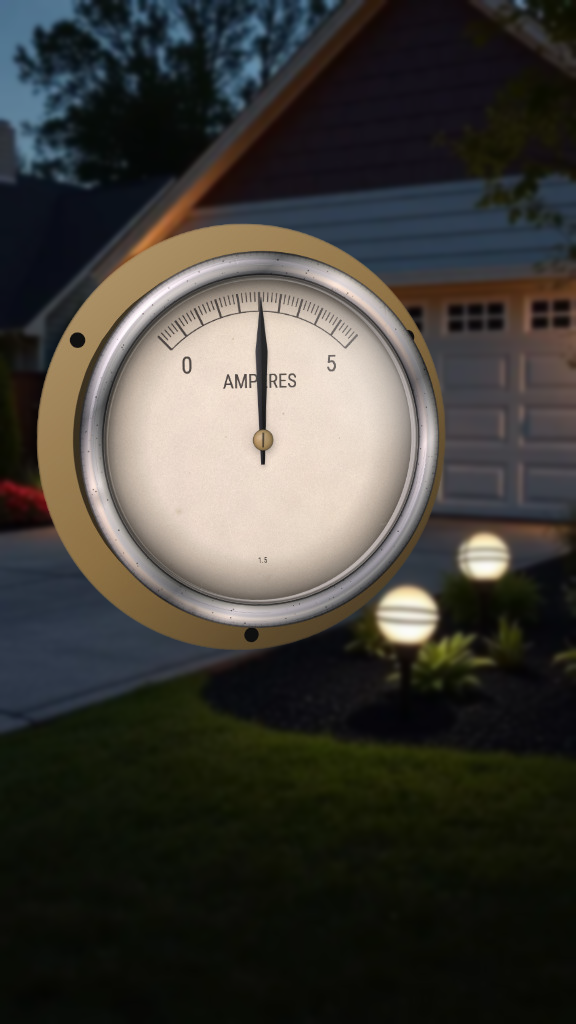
2.5 A
